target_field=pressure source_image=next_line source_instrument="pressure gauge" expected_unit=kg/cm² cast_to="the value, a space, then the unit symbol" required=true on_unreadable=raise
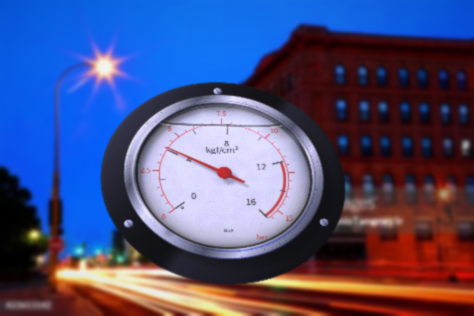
4 kg/cm²
